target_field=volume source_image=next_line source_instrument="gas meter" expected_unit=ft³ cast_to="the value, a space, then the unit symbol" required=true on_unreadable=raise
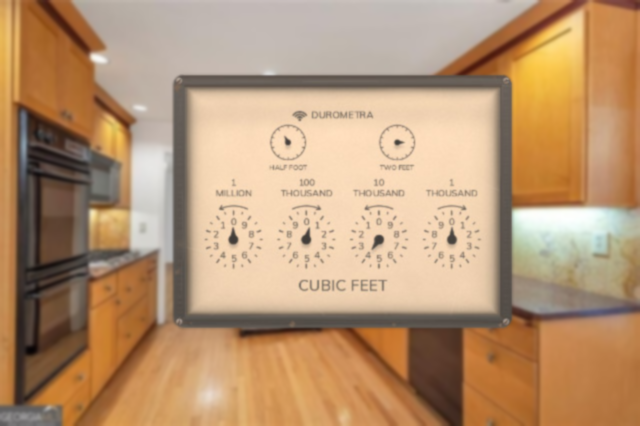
4000 ft³
